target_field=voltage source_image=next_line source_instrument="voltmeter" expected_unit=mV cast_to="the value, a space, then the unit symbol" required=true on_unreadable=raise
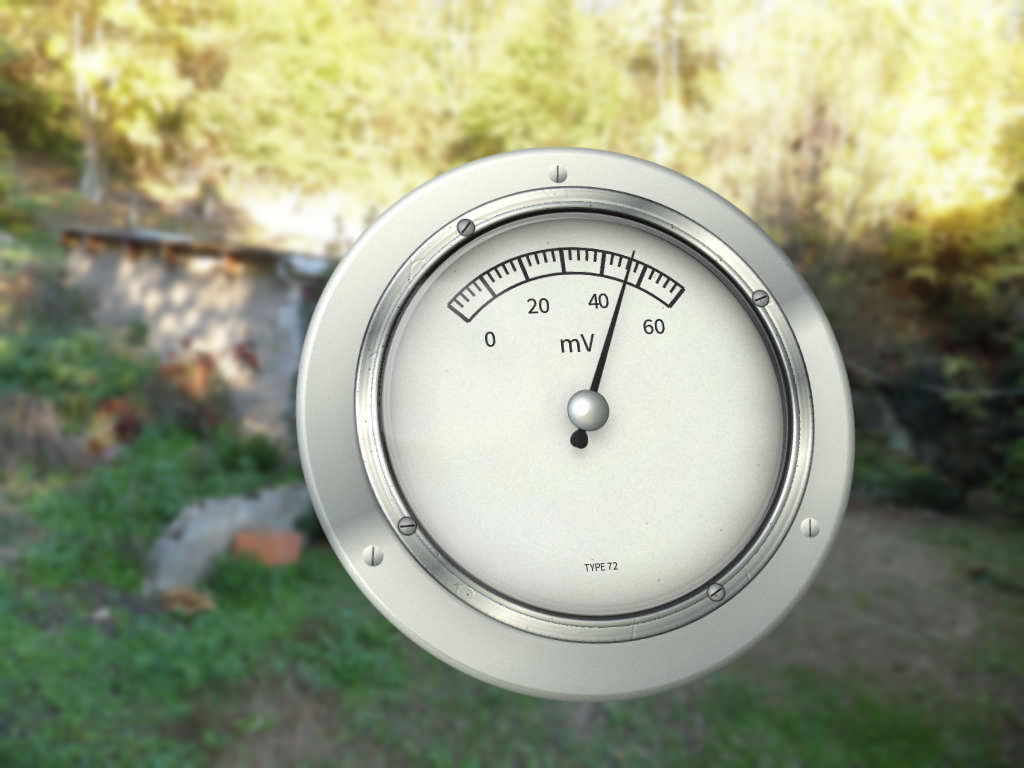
46 mV
